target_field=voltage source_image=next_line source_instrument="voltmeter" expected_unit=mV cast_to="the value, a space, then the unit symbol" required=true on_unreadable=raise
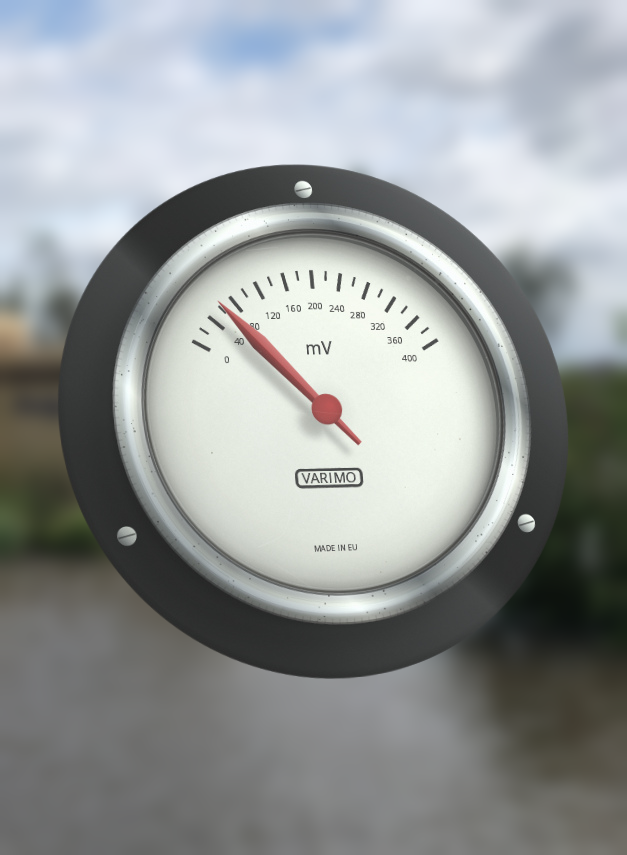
60 mV
